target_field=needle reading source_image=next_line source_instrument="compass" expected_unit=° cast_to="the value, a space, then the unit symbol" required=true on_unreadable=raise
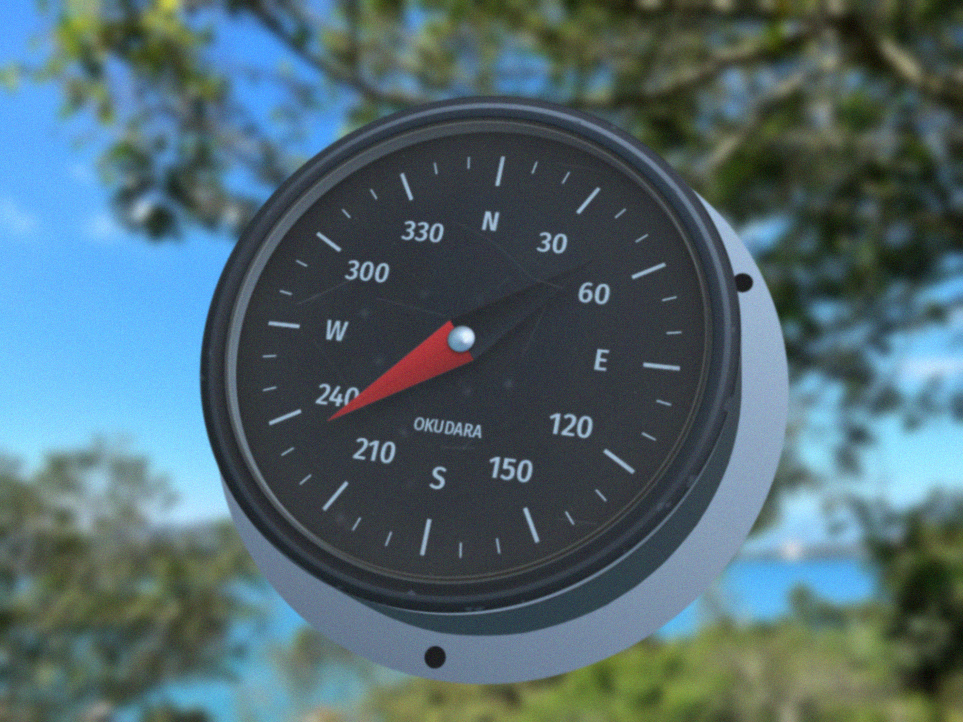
230 °
